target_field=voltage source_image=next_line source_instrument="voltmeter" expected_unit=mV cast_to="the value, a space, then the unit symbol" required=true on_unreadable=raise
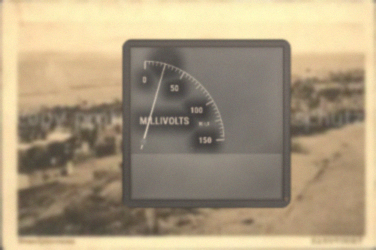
25 mV
